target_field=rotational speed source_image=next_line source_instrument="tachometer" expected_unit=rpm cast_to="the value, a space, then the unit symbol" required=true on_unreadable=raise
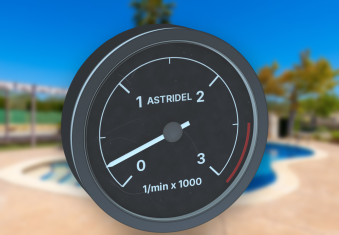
250 rpm
